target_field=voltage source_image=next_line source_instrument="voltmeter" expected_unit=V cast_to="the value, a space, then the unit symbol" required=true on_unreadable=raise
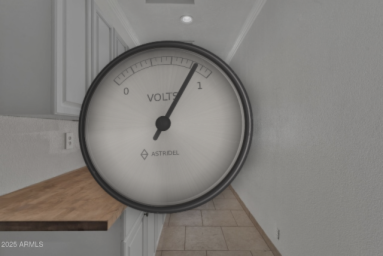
0.85 V
